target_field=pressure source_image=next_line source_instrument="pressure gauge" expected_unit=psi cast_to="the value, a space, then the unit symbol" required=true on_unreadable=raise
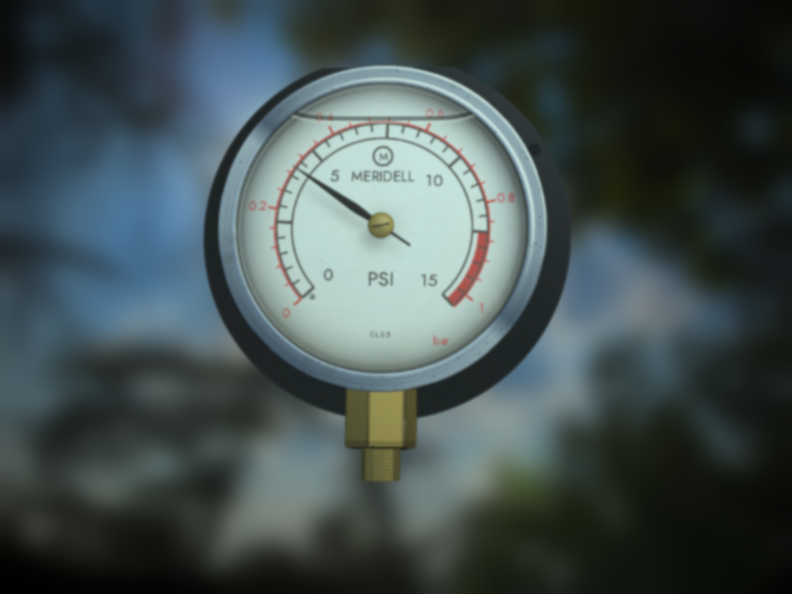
4.25 psi
